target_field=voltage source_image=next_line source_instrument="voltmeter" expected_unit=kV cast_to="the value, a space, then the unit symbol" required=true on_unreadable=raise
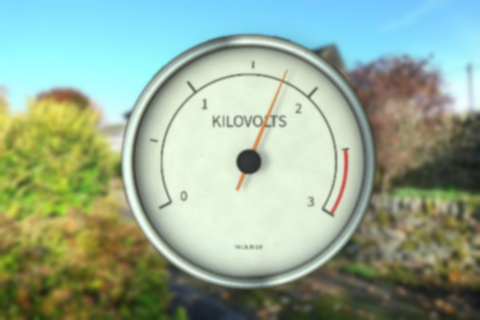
1.75 kV
